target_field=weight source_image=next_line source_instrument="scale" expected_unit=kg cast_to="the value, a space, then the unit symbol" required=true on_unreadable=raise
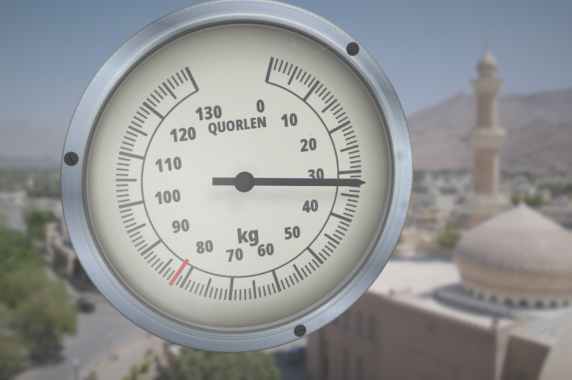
32 kg
